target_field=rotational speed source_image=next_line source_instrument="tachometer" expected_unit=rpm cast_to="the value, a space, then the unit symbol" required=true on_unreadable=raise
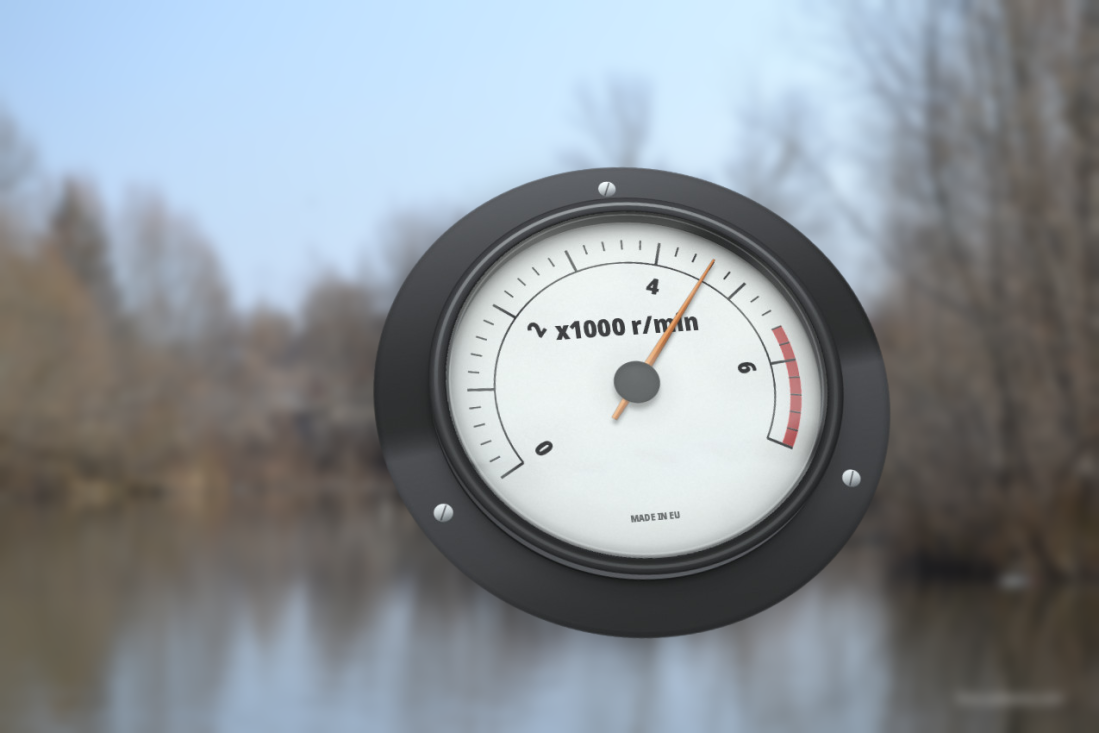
4600 rpm
